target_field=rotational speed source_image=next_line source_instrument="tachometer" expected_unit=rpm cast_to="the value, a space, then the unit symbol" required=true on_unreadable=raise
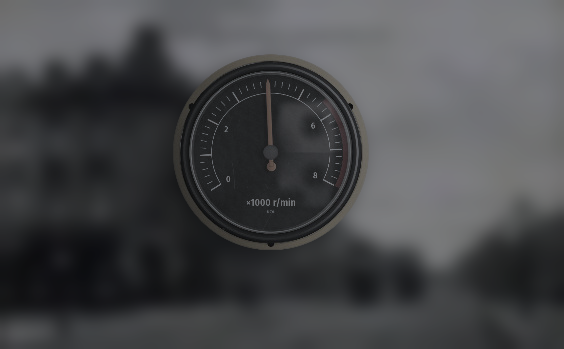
4000 rpm
